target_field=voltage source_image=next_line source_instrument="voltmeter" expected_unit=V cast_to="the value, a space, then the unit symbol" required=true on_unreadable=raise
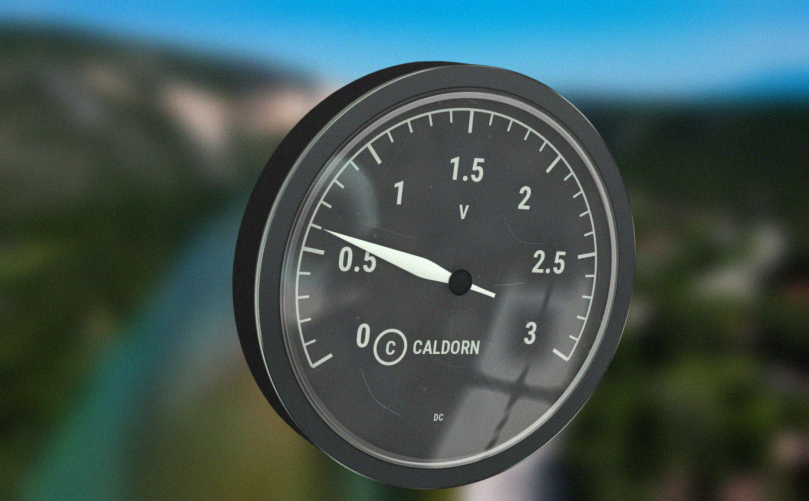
0.6 V
